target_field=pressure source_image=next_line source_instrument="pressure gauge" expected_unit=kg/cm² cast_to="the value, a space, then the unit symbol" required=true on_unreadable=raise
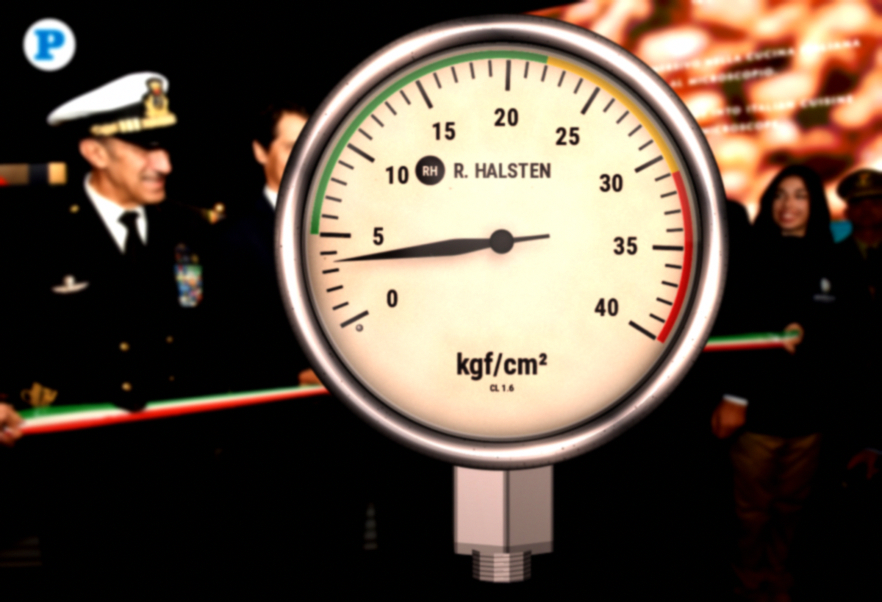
3.5 kg/cm²
